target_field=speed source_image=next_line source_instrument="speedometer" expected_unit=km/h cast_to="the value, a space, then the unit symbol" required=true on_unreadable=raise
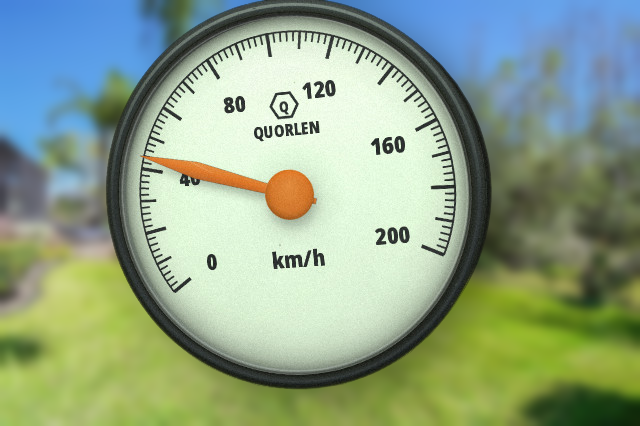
44 km/h
